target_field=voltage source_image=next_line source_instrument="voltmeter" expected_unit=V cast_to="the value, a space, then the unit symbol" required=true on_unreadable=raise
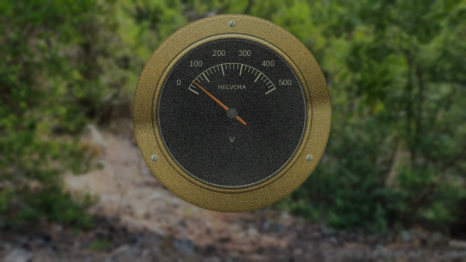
40 V
